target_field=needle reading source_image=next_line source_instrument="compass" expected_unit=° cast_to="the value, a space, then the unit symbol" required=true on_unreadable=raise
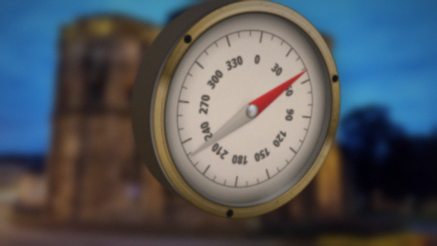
50 °
